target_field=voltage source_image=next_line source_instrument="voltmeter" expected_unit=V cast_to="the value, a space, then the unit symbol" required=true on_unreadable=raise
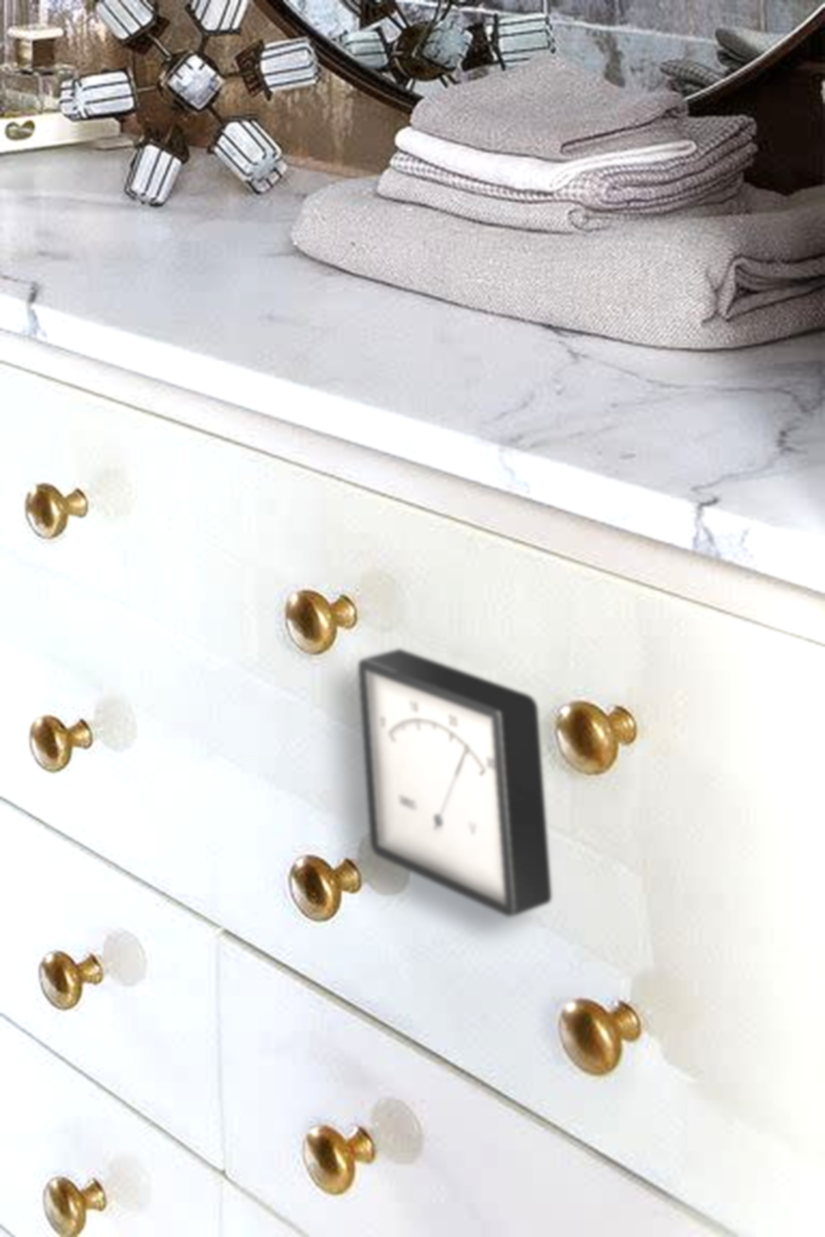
25 V
